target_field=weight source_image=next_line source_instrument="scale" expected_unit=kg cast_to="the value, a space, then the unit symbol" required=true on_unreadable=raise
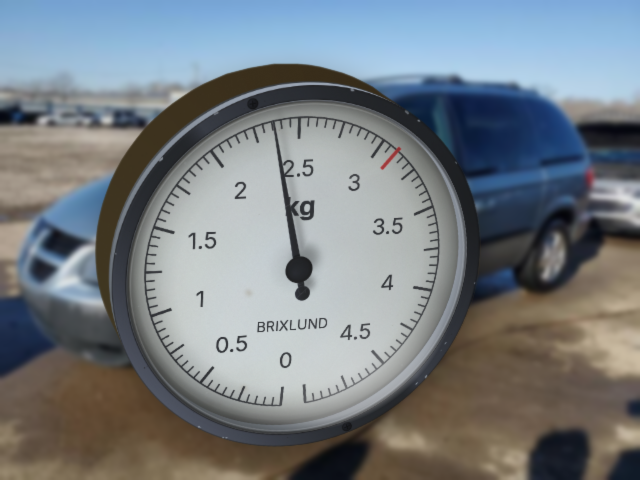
2.35 kg
